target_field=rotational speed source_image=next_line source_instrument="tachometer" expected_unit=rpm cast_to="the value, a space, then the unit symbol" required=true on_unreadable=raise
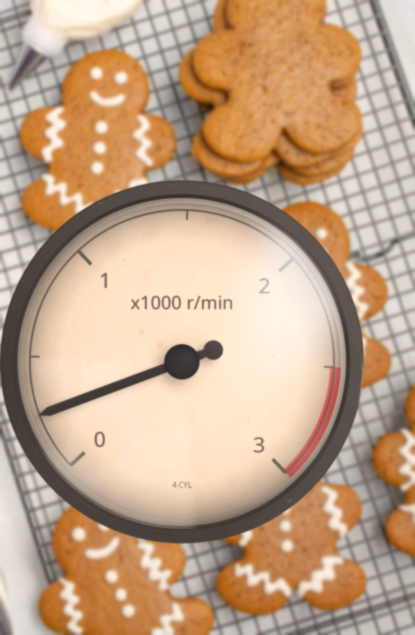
250 rpm
